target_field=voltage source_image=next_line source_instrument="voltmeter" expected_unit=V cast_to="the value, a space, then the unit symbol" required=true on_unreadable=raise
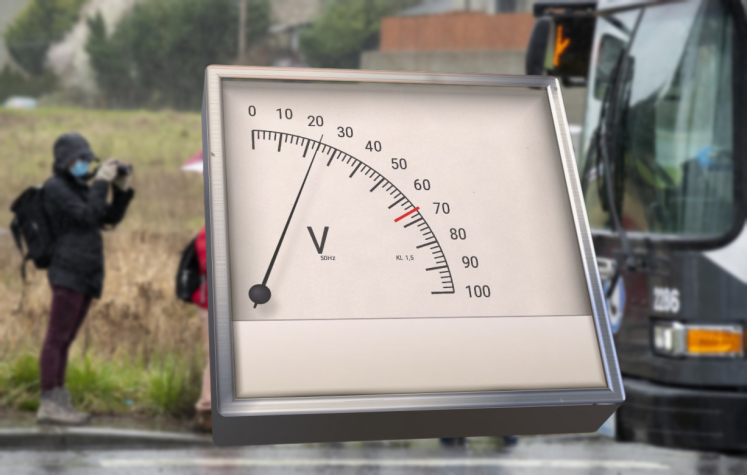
24 V
